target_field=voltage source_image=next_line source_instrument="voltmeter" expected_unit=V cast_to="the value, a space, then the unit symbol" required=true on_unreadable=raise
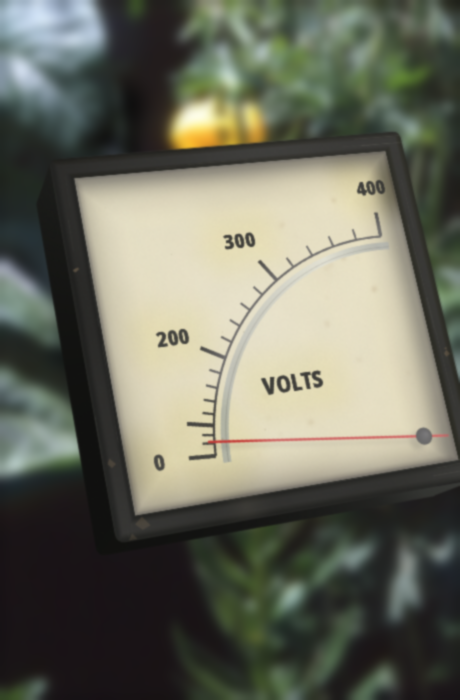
60 V
